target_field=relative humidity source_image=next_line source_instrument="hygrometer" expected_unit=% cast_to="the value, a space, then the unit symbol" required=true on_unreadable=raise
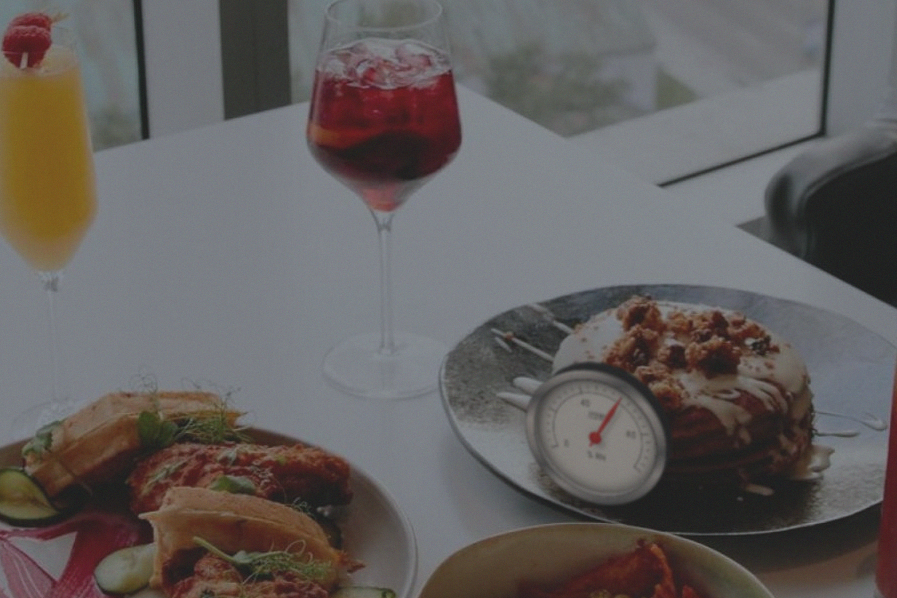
60 %
